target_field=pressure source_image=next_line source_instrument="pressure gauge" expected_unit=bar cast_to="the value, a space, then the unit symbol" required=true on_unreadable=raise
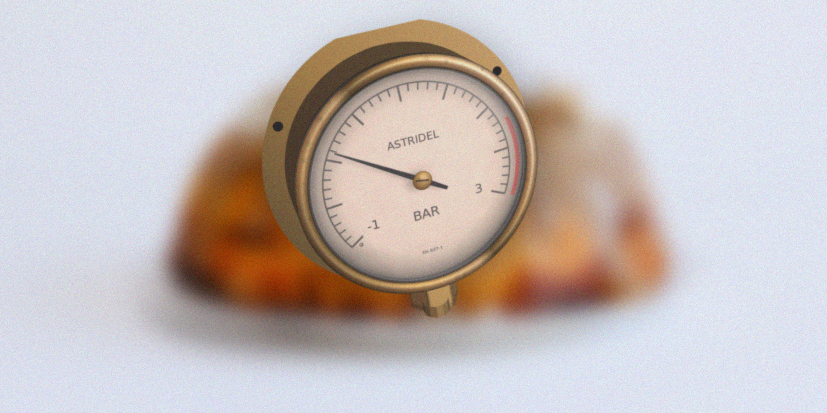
0.1 bar
